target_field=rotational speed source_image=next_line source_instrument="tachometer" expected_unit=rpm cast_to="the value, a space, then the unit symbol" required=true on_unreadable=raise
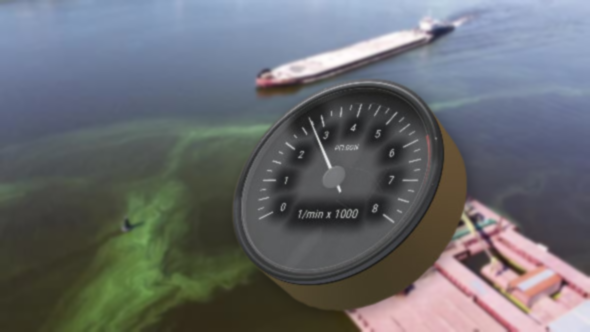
2750 rpm
